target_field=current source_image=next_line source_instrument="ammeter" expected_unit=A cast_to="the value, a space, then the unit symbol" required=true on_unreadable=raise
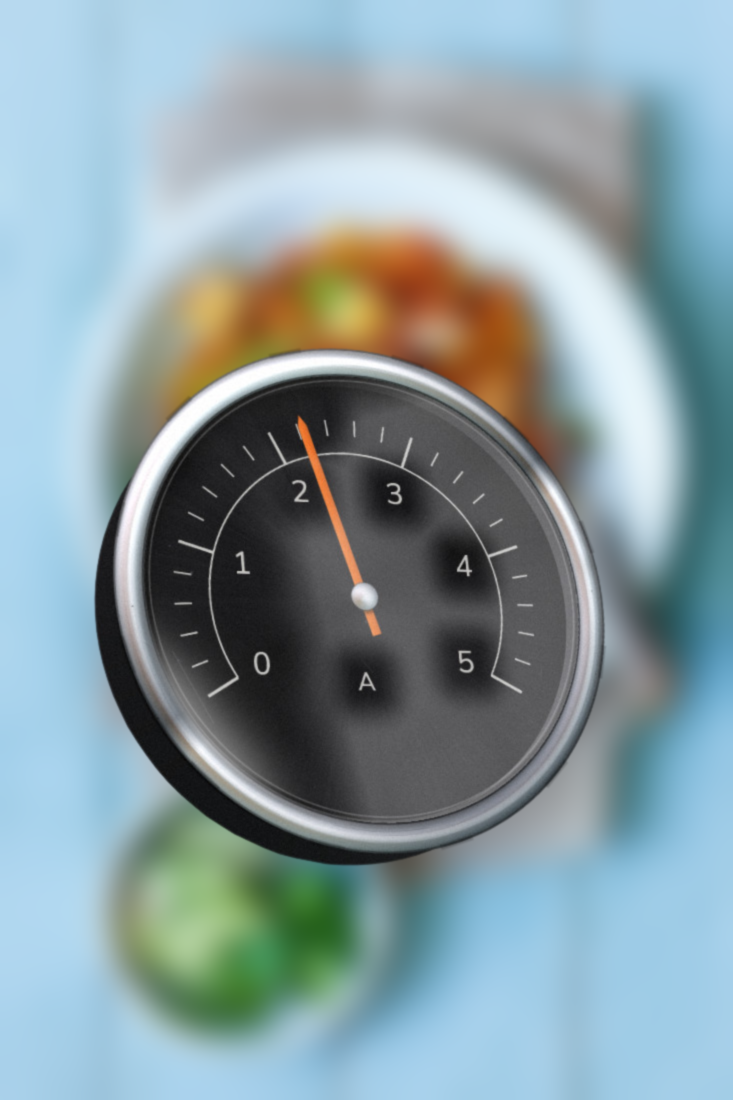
2.2 A
